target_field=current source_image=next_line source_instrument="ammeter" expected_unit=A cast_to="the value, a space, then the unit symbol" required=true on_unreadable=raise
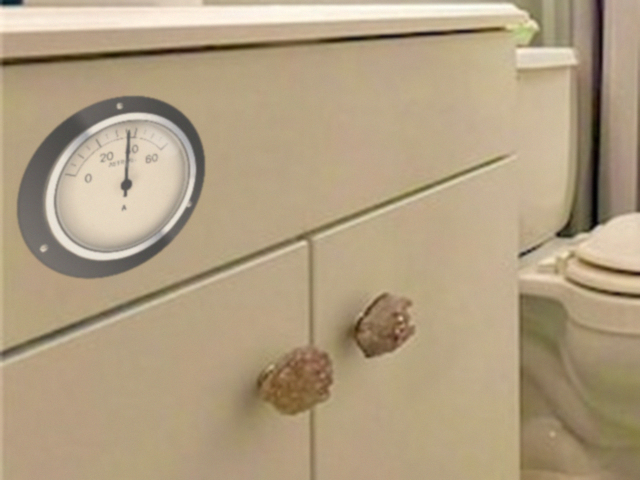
35 A
